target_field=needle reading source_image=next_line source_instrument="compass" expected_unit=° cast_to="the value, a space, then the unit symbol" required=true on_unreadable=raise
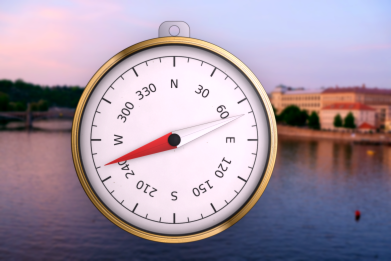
250 °
